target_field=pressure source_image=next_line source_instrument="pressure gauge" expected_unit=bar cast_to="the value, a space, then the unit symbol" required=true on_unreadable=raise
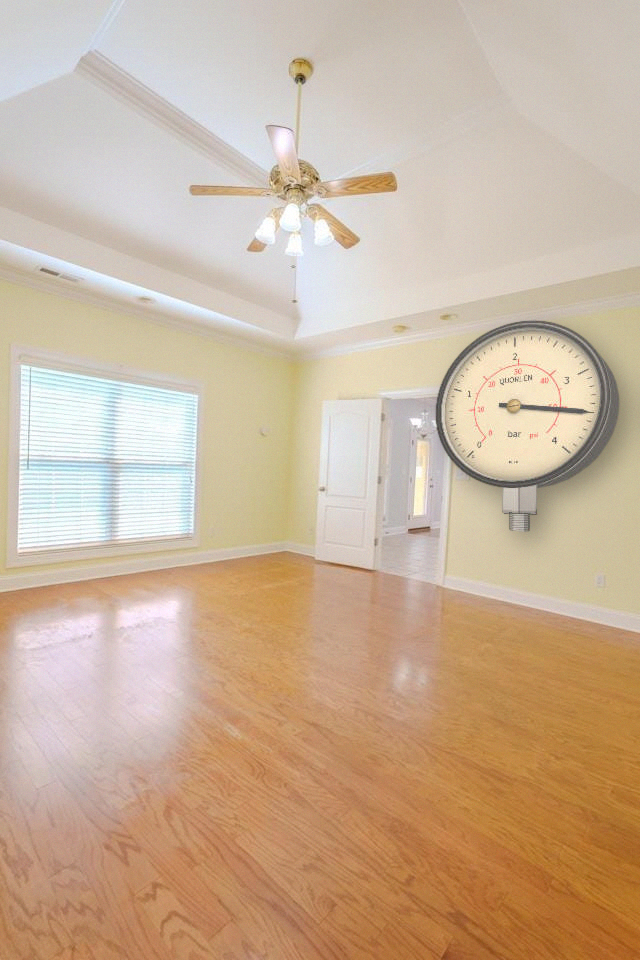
3.5 bar
